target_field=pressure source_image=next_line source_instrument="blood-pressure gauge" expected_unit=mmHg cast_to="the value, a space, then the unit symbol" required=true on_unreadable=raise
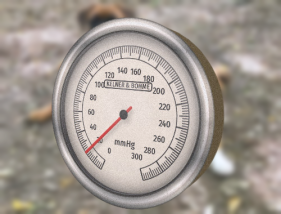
20 mmHg
